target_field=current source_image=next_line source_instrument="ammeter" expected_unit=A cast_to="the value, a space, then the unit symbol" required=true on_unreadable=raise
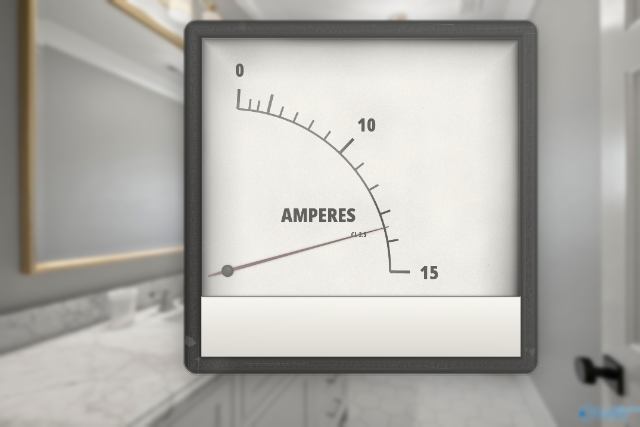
13.5 A
